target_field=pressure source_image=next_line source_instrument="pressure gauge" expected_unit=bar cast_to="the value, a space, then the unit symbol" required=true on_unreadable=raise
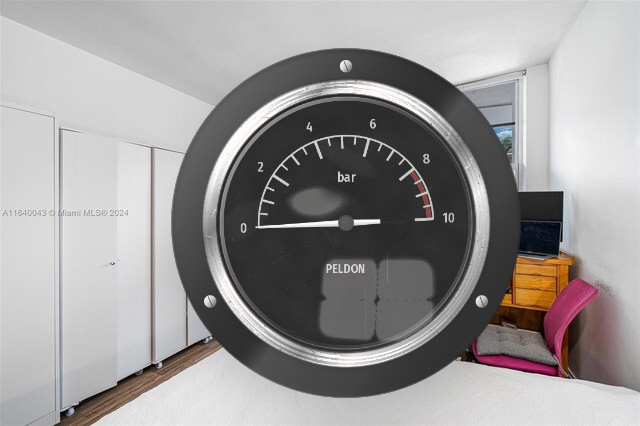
0 bar
